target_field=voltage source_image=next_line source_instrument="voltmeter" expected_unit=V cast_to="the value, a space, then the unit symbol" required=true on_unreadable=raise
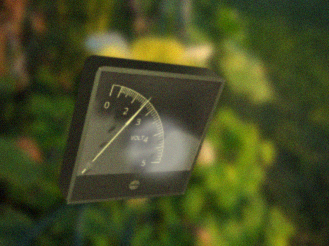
2.5 V
